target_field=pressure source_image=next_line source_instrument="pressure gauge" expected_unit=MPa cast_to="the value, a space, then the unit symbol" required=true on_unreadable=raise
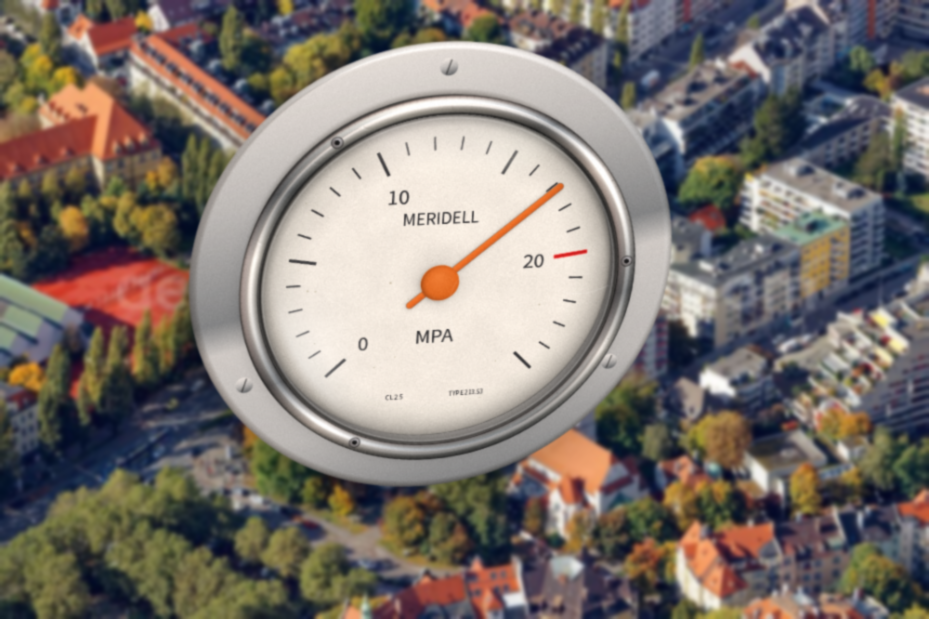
17 MPa
